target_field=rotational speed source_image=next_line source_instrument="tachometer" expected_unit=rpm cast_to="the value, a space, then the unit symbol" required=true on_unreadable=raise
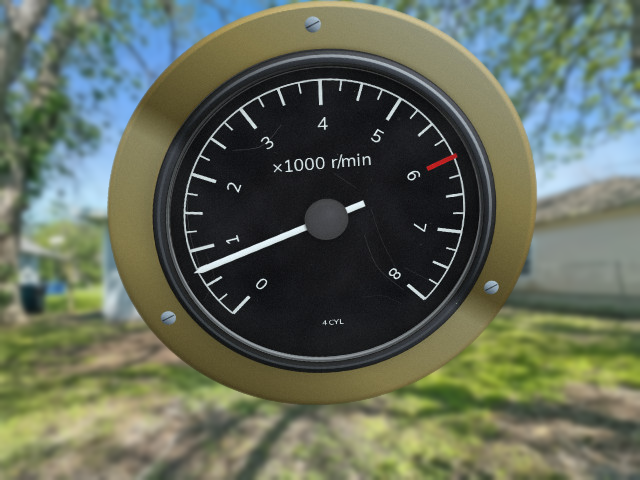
750 rpm
